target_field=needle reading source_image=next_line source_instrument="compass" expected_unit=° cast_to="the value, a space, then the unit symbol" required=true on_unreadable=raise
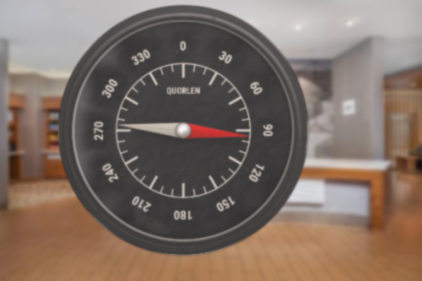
95 °
